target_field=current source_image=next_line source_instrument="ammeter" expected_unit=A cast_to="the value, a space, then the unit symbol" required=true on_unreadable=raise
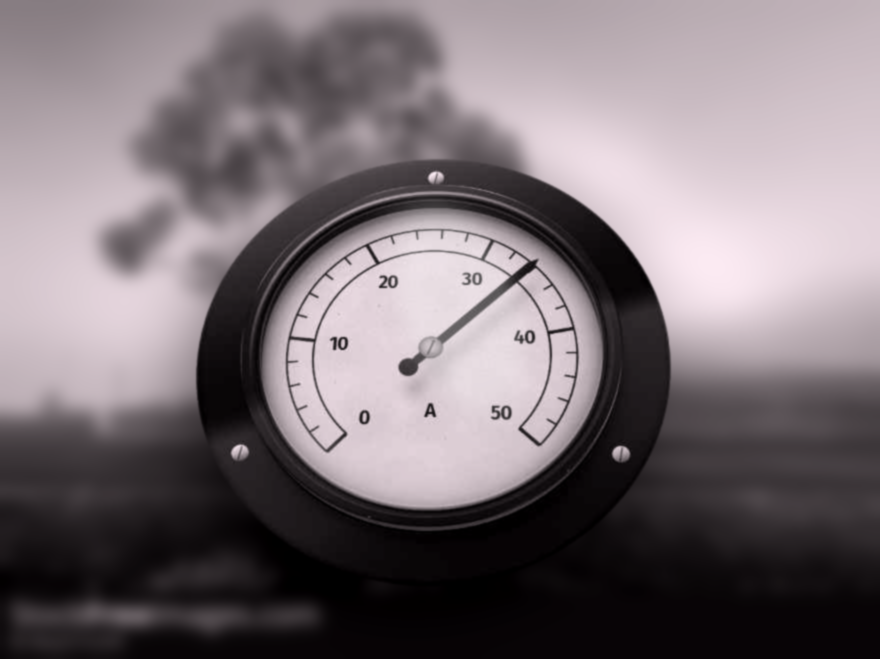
34 A
